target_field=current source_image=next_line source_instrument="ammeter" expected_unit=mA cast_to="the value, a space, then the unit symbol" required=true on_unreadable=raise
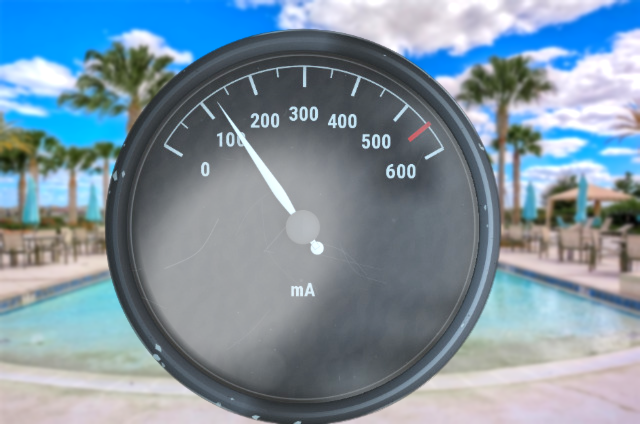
125 mA
